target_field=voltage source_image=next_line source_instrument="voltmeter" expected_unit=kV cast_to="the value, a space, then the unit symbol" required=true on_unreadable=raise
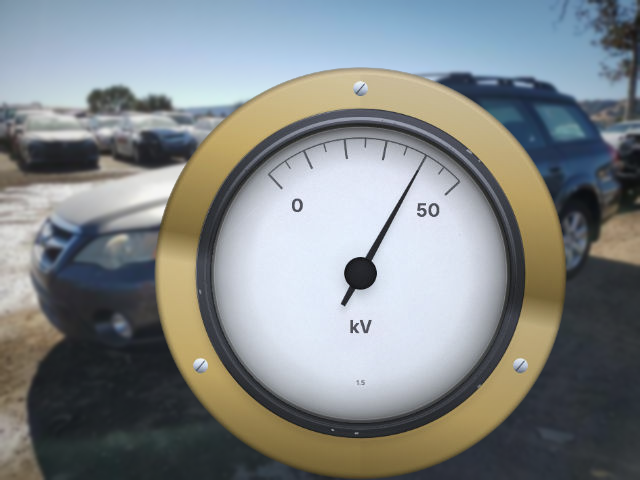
40 kV
